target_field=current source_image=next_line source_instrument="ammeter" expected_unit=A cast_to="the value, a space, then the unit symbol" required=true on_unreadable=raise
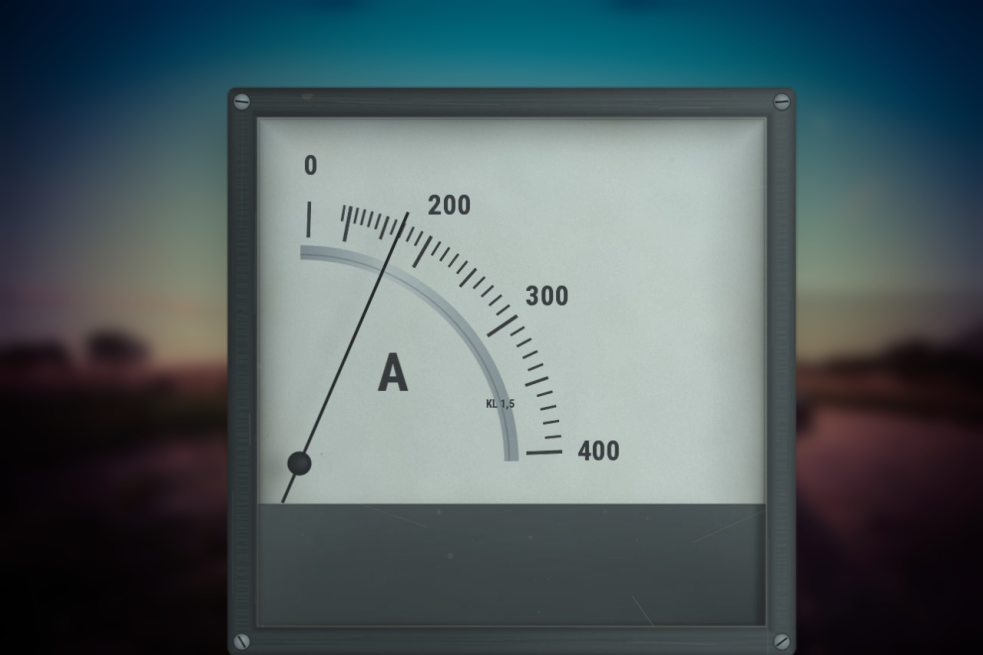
170 A
